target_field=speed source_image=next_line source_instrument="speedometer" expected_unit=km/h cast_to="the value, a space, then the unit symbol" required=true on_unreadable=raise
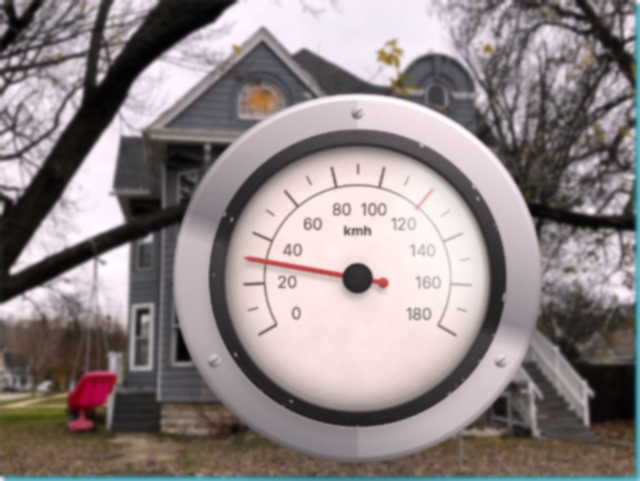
30 km/h
